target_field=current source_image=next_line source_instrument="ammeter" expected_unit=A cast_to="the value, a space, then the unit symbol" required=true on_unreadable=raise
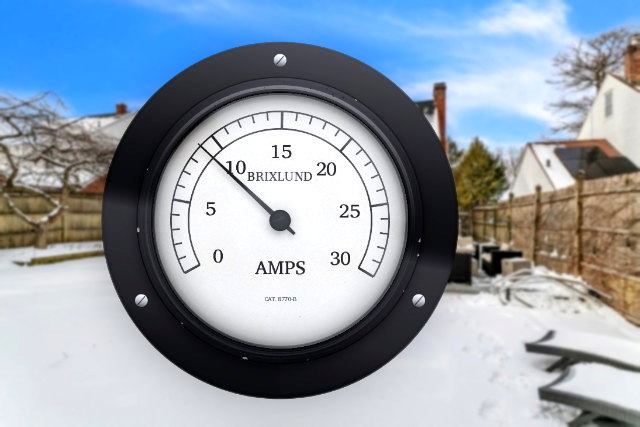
9 A
